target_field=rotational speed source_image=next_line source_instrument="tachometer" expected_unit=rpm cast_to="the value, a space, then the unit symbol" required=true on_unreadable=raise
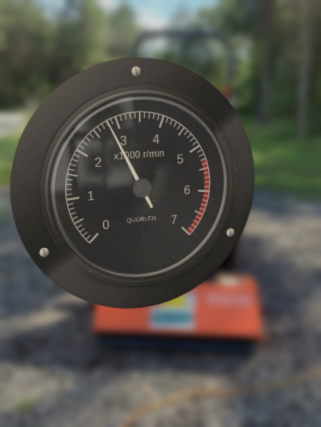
2800 rpm
